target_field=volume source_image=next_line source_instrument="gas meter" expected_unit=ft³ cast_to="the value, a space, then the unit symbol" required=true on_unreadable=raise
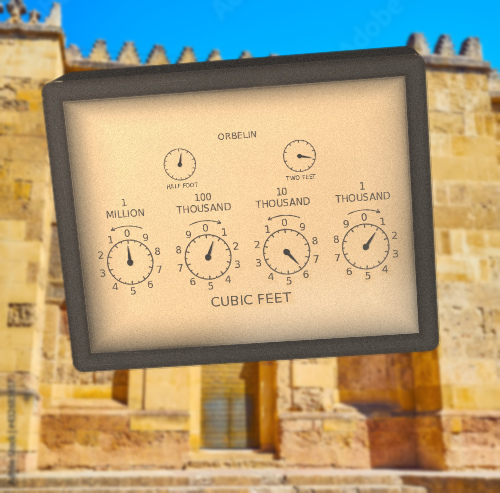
6100 ft³
